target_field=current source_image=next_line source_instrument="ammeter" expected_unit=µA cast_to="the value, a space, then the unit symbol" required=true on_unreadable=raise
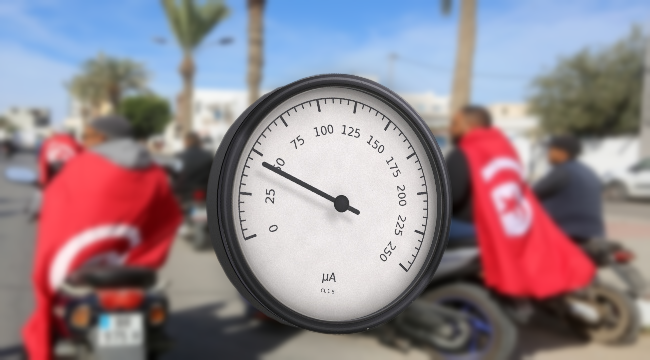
45 µA
